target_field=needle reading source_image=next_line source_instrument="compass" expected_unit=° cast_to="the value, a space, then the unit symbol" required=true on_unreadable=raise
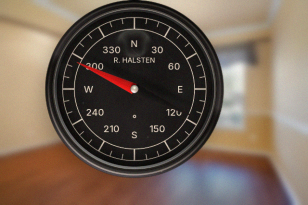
295 °
